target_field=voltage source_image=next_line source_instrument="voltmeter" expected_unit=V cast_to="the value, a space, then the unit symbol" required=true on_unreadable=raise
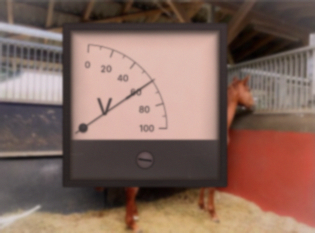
60 V
